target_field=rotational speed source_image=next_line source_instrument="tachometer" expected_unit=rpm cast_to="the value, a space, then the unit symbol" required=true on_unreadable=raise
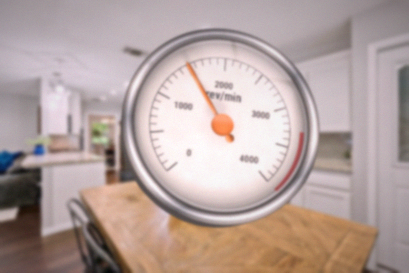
1500 rpm
